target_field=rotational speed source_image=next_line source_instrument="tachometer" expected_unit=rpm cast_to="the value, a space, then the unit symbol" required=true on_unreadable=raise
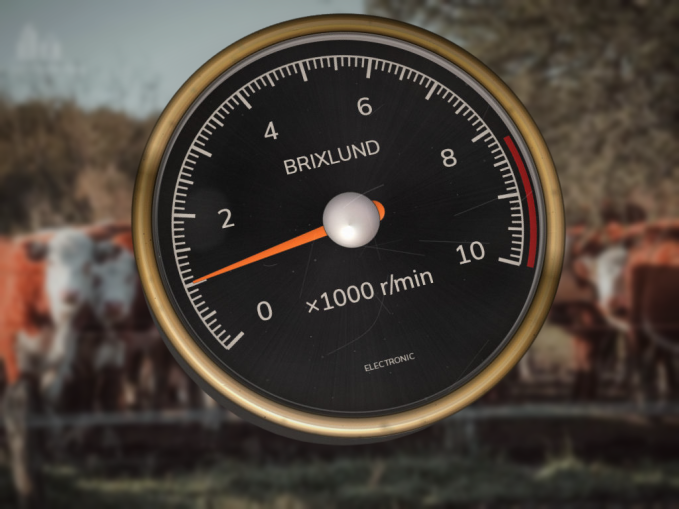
1000 rpm
